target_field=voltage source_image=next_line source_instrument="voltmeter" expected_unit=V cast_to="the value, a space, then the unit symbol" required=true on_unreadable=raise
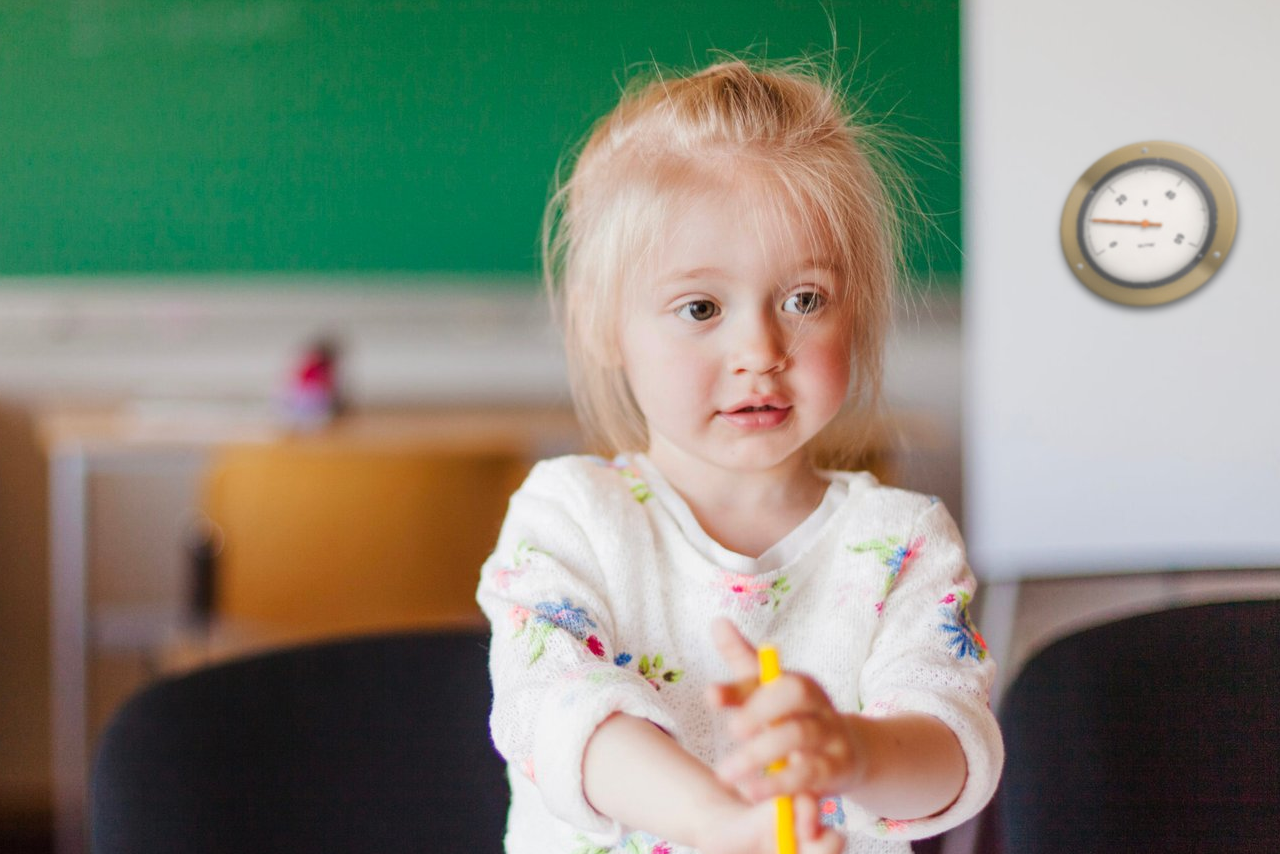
10 V
